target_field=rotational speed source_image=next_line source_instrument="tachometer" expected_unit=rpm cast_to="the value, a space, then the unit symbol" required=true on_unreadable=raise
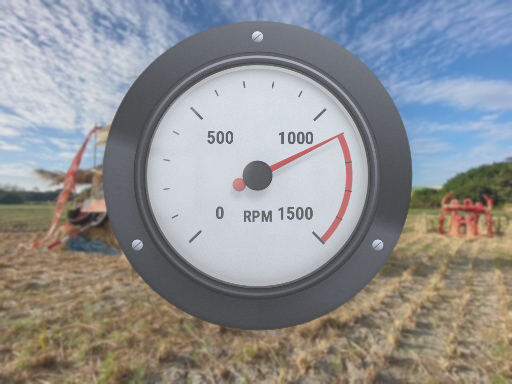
1100 rpm
